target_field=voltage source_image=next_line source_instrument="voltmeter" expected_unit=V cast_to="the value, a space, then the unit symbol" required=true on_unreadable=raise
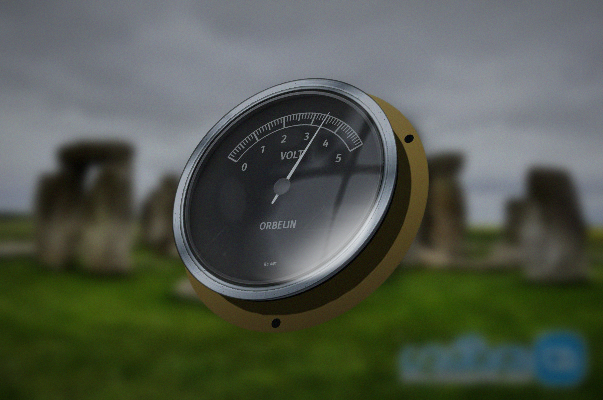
3.5 V
